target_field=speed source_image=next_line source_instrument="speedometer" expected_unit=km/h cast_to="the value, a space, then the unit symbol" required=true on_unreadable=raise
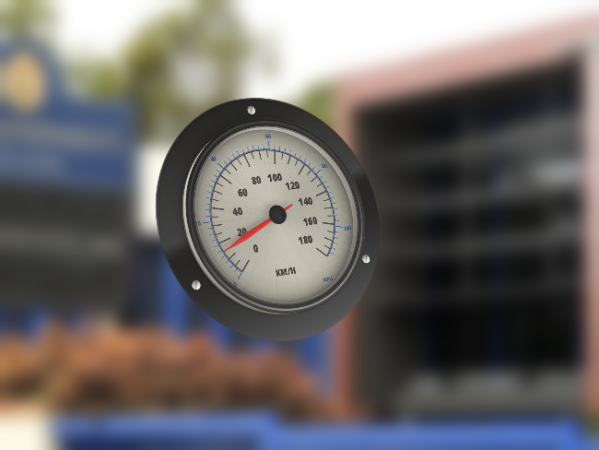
15 km/h
